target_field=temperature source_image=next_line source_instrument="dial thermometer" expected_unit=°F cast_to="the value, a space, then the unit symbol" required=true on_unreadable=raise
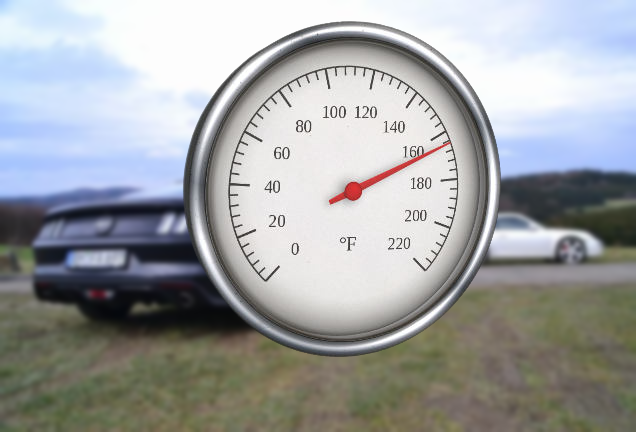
164 °F
